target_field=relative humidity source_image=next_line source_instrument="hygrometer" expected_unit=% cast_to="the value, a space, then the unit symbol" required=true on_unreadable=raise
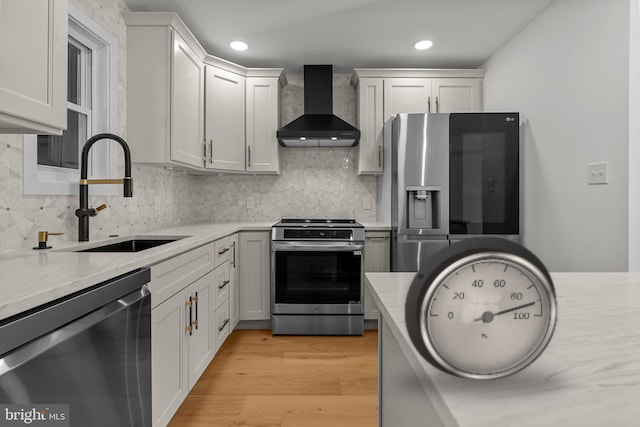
90 %
